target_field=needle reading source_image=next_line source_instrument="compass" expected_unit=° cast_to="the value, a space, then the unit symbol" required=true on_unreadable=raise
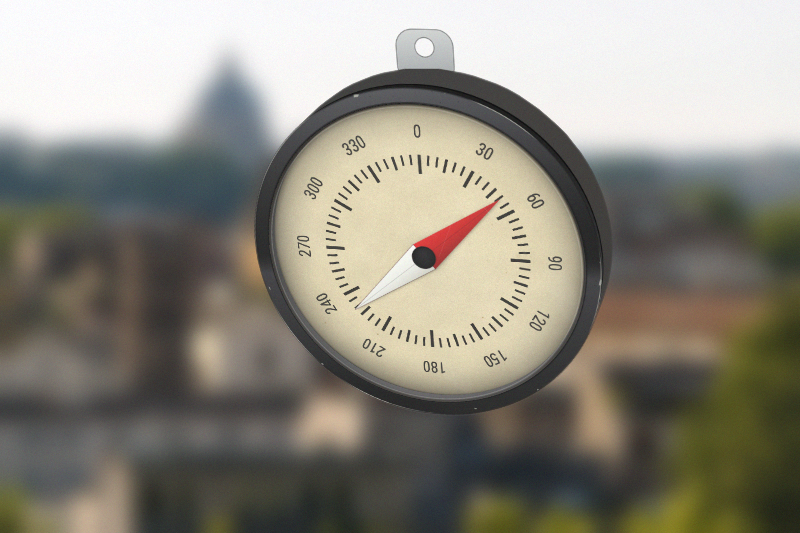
50 °
